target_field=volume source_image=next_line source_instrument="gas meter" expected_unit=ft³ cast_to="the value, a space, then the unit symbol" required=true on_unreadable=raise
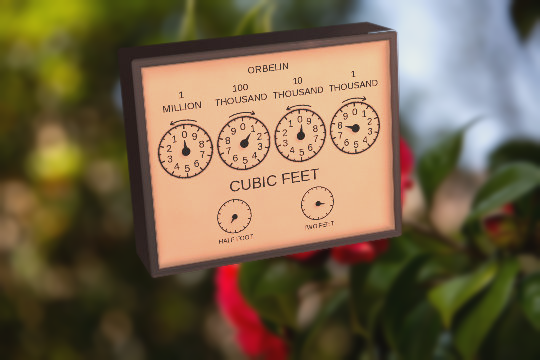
9800 ft³
